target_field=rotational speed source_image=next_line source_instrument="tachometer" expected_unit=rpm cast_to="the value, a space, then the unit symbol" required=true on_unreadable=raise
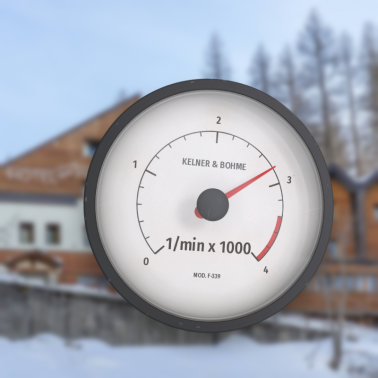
2800 rpm
